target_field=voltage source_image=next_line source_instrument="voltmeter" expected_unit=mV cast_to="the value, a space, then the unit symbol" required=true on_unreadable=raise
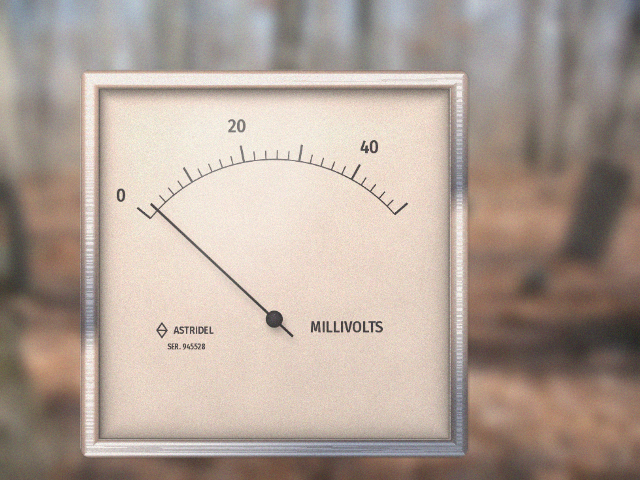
2 mV
